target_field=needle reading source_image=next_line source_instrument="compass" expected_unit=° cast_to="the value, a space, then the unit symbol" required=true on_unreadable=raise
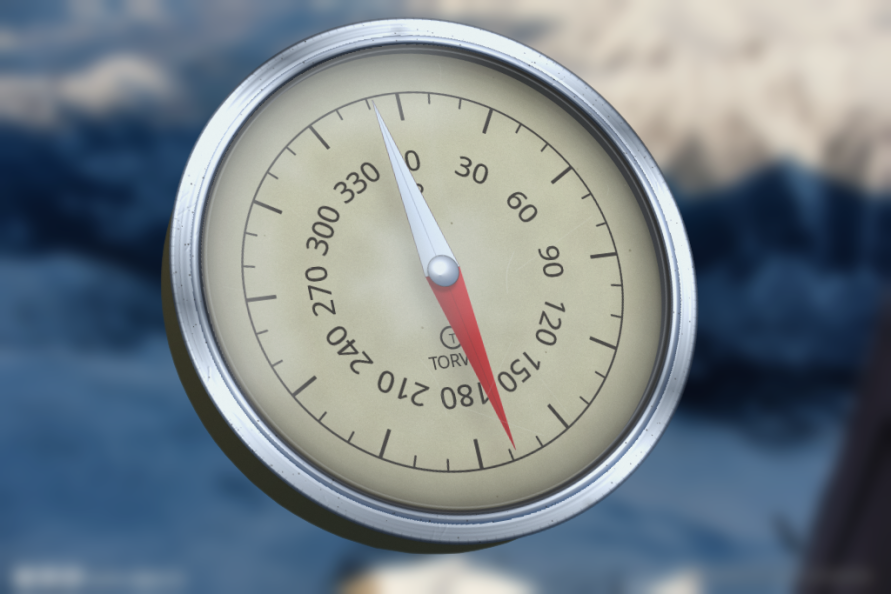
170 °
